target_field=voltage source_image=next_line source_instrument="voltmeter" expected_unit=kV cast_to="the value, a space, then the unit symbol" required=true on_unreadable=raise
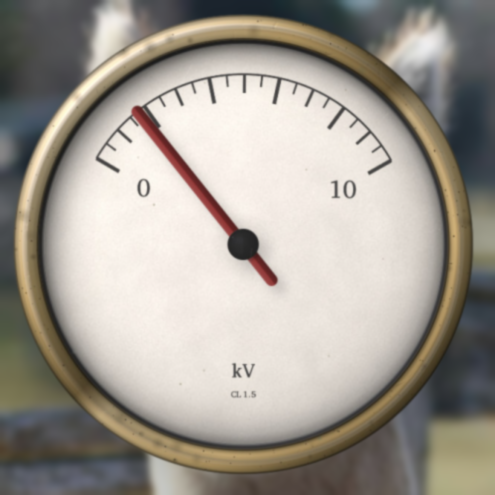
1.75 kV
